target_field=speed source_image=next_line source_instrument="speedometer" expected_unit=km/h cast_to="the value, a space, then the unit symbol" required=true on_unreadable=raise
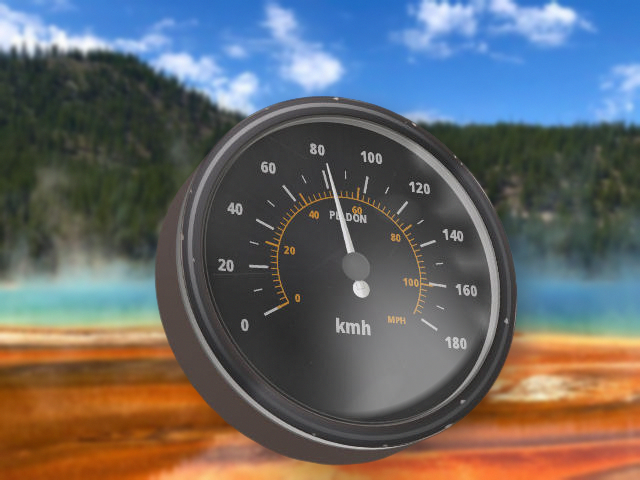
80 km/h
